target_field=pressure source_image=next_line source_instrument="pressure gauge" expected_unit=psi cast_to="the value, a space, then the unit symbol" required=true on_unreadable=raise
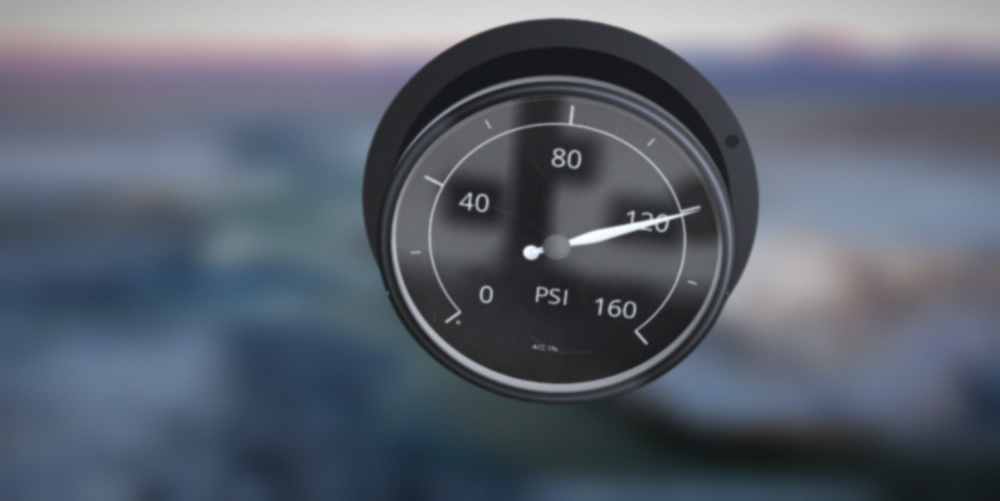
120 psi
